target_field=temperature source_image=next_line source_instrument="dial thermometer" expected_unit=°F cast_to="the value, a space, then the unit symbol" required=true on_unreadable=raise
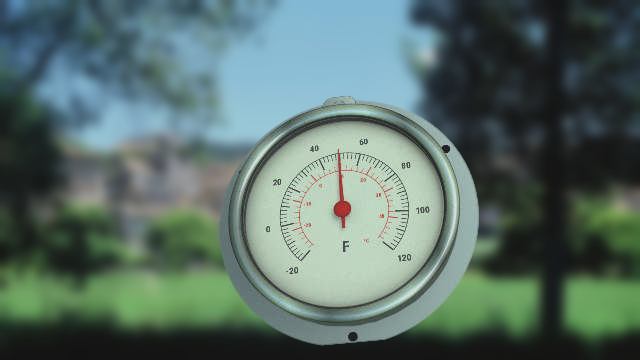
50 °F
